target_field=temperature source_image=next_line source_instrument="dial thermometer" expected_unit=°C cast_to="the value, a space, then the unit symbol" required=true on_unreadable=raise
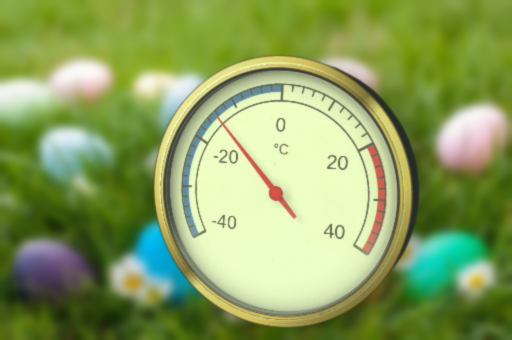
-14 °C
